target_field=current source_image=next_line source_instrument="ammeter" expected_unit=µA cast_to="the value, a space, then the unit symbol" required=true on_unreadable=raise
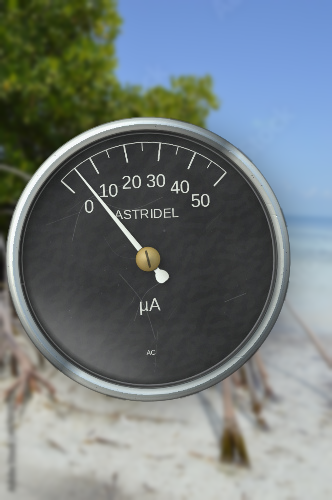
5 µA
